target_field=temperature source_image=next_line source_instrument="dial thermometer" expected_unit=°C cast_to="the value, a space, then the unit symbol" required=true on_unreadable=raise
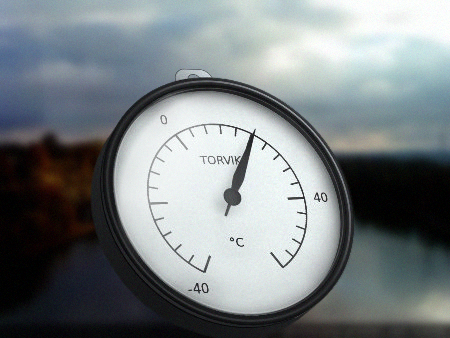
20 °C
